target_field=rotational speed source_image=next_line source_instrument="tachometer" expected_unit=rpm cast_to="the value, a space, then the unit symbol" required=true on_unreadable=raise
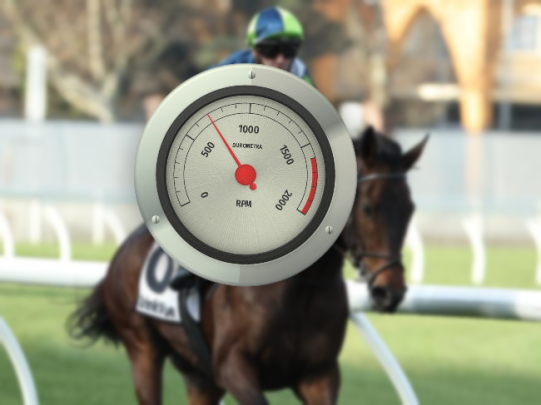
700 rpm
